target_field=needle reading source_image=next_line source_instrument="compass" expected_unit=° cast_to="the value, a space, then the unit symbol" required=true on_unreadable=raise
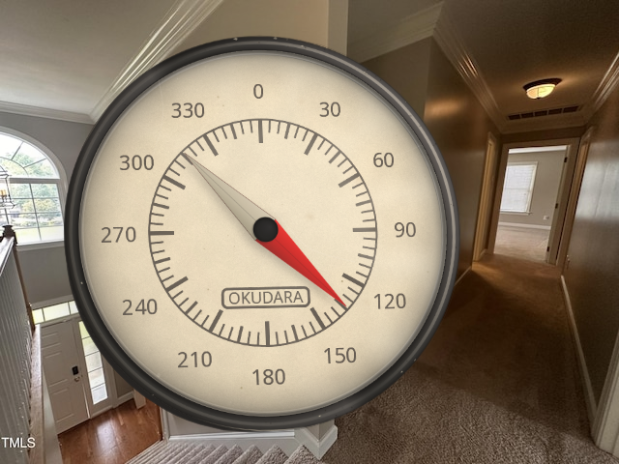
135 °
